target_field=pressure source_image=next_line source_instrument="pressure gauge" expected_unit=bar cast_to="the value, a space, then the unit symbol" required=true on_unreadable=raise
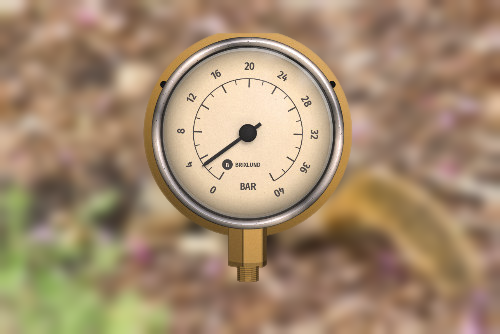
3 bar
